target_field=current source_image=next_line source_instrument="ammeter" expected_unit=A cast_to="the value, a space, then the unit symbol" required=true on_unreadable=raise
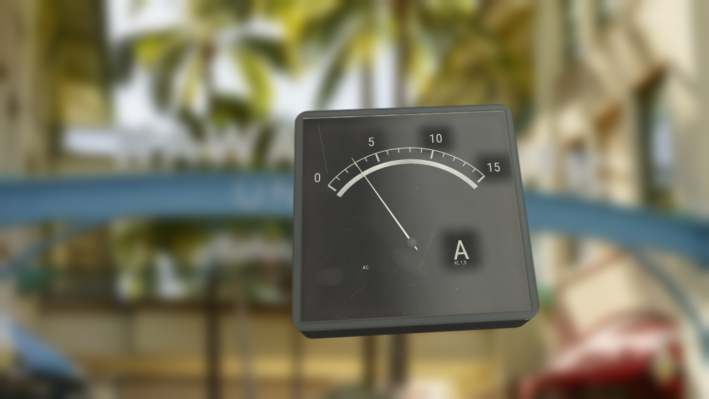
3 A
